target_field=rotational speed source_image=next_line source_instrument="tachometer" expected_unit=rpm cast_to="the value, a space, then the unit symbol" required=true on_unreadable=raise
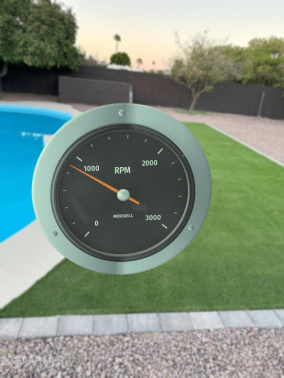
900 rpm
